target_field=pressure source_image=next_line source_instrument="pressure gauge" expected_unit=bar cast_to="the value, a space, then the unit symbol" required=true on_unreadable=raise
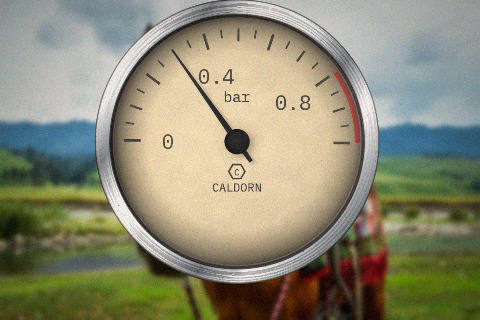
0.3 bar
